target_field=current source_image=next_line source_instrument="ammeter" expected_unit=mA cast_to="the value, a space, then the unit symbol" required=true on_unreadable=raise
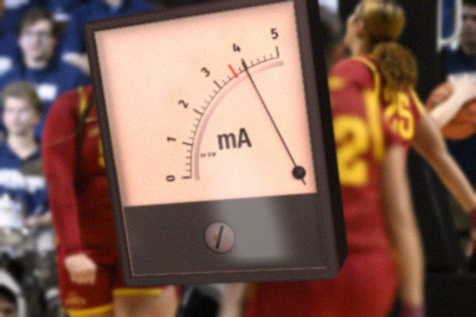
4 mA
